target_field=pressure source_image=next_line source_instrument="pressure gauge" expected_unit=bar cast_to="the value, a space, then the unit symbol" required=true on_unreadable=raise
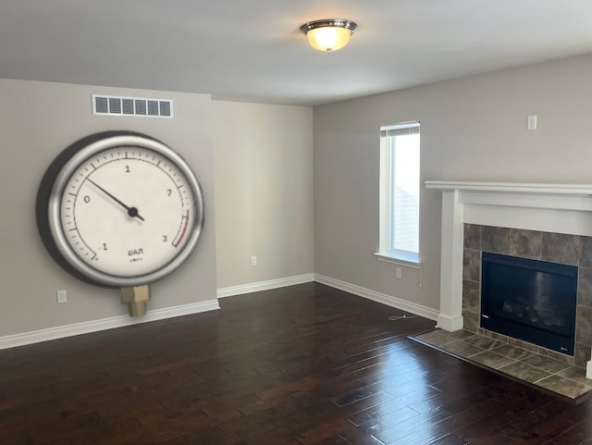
0.3 bar
